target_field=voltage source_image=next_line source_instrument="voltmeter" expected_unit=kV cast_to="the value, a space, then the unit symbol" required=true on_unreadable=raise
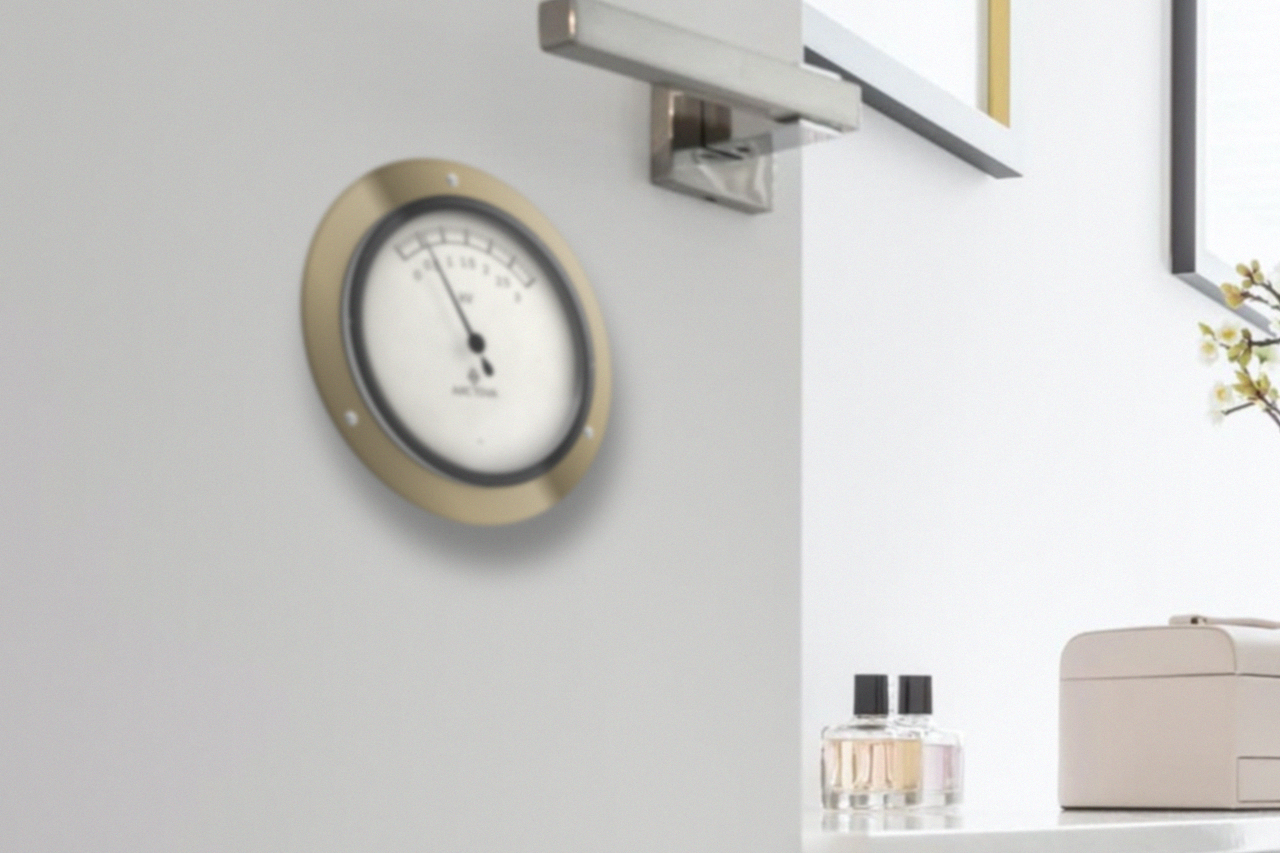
0.5 kV
